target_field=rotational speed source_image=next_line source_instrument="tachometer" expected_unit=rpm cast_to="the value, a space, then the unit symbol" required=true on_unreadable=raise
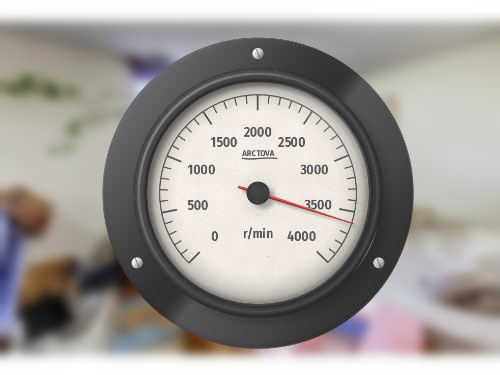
3600 rpm
